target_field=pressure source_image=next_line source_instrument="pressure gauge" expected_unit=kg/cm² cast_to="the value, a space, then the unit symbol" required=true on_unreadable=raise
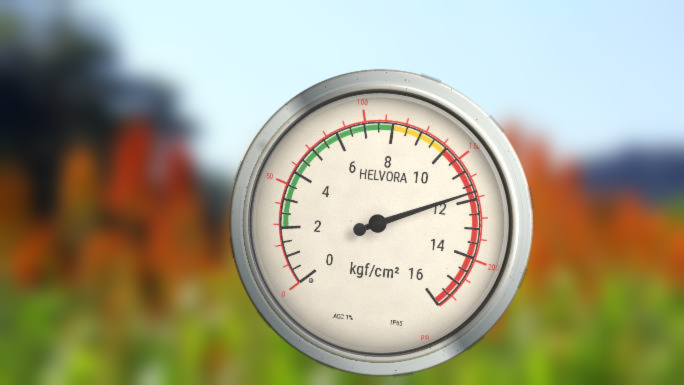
11.75 kg/cm²
